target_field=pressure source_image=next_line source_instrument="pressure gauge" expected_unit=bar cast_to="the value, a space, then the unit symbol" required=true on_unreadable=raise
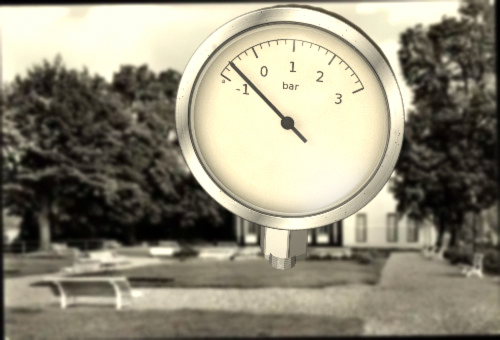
-0.6 bar
